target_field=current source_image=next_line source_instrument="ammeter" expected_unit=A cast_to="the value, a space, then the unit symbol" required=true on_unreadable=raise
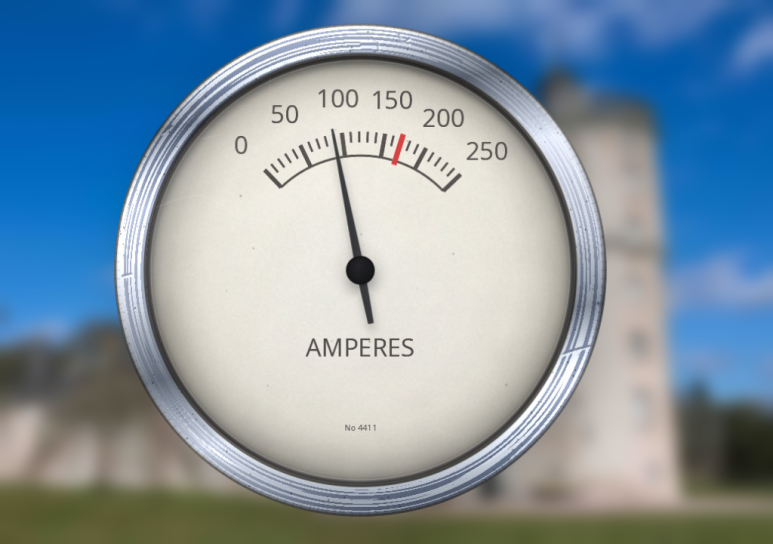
90 A
